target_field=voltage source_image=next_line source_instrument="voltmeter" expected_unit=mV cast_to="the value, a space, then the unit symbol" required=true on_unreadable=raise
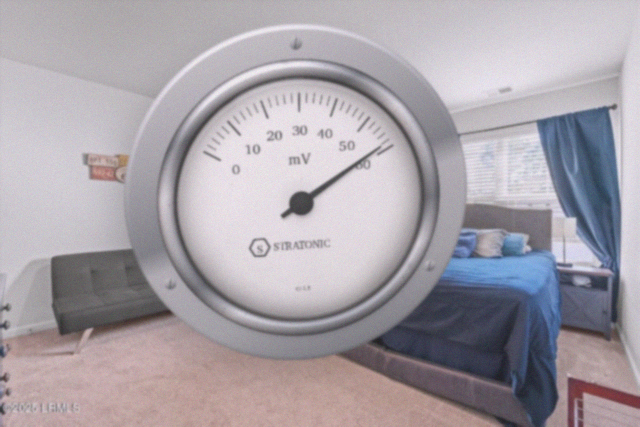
58 mV
